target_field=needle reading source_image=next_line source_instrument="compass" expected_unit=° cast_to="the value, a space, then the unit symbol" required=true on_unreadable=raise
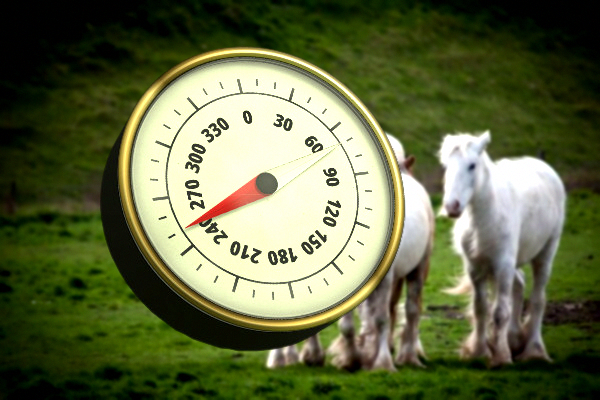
250 °
